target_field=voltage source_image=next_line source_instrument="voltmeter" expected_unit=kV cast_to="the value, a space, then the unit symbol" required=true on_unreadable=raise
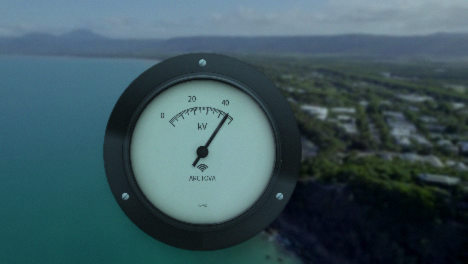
45 kV
